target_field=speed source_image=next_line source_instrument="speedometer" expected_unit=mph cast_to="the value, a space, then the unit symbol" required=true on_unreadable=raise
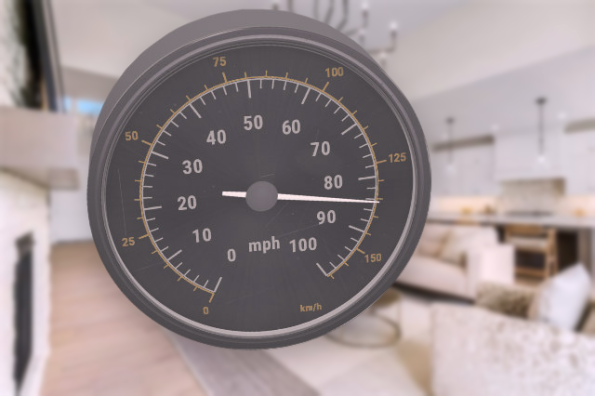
84 mph
